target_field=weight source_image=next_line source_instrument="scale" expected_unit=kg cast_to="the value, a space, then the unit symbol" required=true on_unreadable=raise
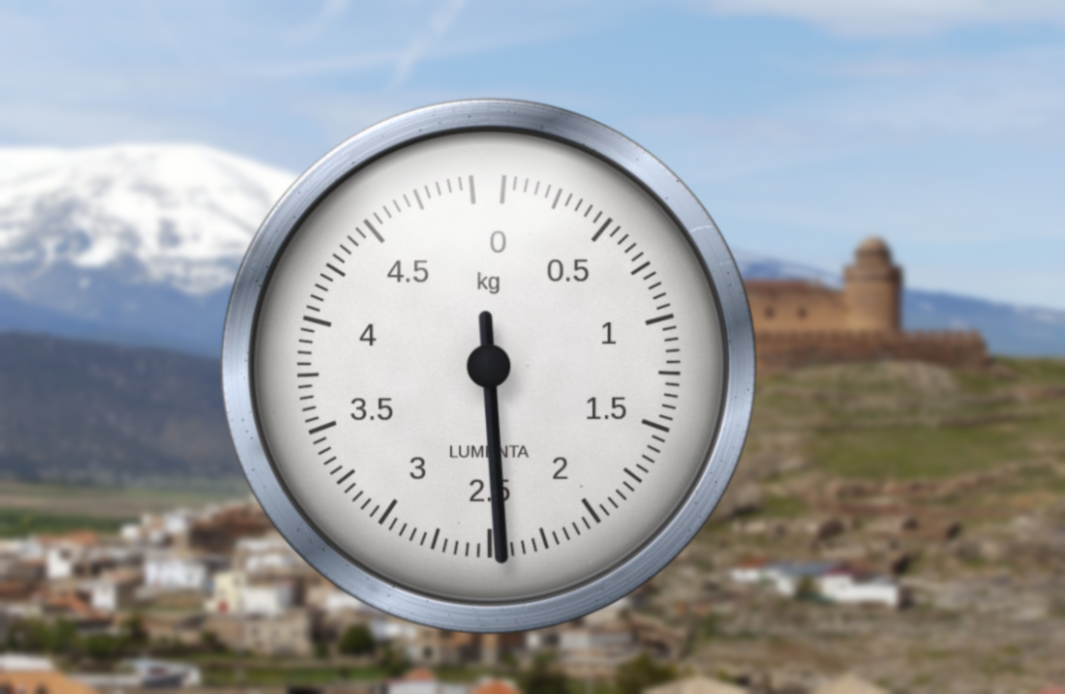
2.45 kg
